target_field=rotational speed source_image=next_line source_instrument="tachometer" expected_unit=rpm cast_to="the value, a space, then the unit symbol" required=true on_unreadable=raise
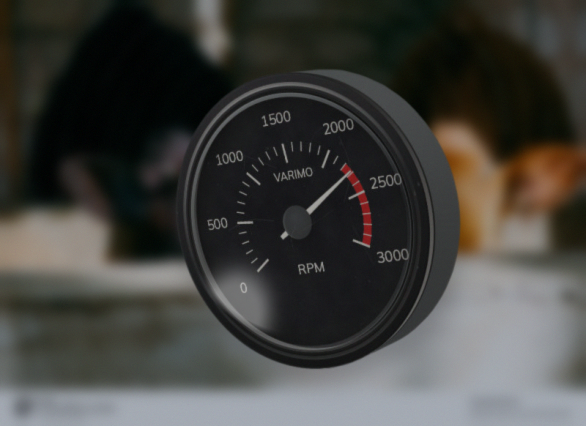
2300 rpm
